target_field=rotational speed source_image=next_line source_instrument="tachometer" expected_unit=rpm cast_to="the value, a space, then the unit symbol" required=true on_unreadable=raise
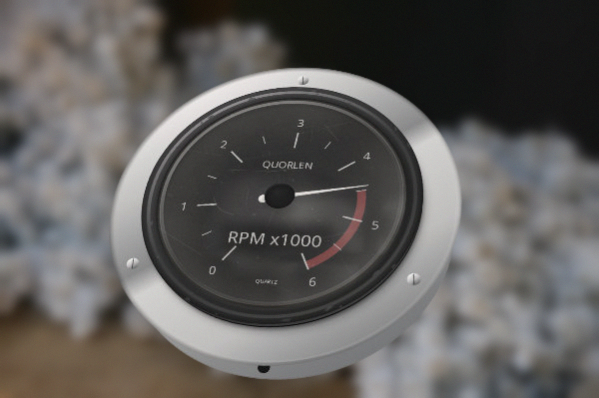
4500 rpm
